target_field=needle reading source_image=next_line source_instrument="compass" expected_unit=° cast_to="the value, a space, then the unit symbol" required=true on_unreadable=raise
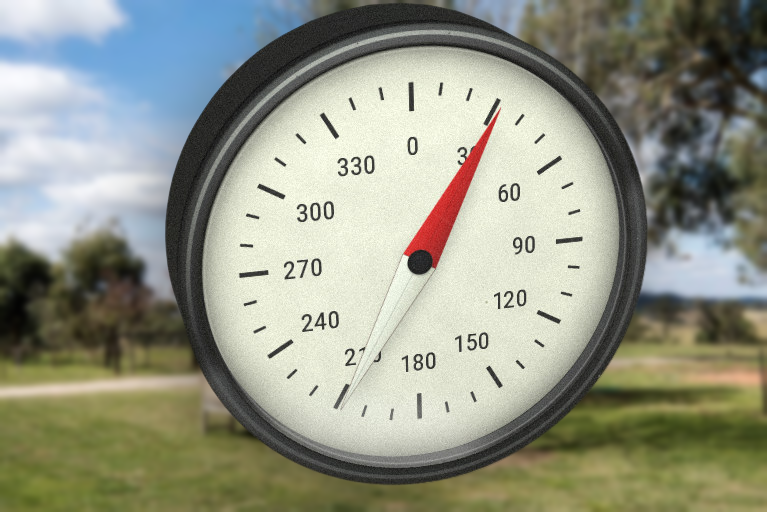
30 °
